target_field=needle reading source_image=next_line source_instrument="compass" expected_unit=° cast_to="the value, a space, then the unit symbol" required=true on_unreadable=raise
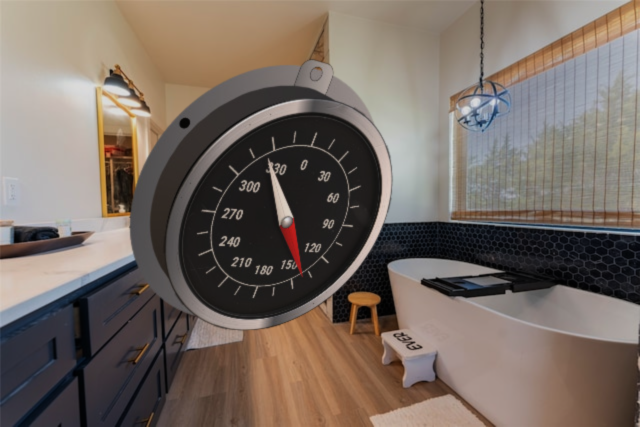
142.5 °
